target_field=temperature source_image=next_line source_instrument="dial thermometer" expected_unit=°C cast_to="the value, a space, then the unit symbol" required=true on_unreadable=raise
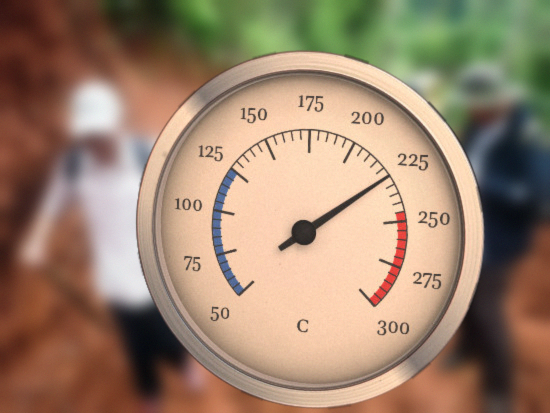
225 °C
